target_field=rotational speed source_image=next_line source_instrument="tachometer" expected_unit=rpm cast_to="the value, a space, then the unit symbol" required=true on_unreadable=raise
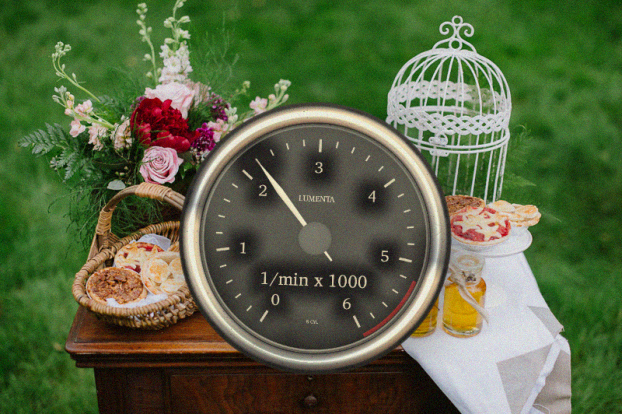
2200 rpm
